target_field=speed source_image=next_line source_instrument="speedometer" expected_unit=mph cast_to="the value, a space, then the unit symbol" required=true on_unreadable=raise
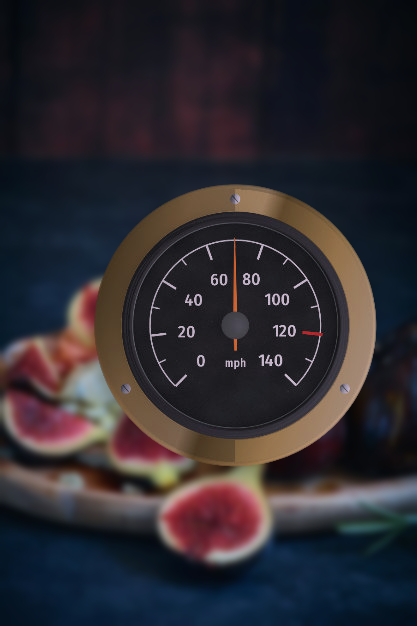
70 mph
